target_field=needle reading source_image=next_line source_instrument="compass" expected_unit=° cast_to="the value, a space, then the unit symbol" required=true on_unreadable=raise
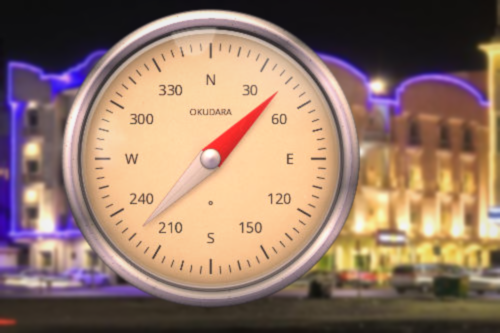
45 °
